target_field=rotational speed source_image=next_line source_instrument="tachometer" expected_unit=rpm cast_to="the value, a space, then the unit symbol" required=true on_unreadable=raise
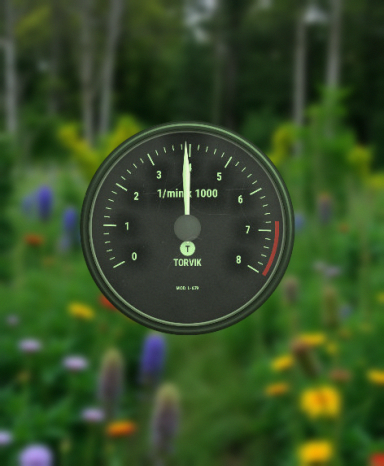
3900 rpm
